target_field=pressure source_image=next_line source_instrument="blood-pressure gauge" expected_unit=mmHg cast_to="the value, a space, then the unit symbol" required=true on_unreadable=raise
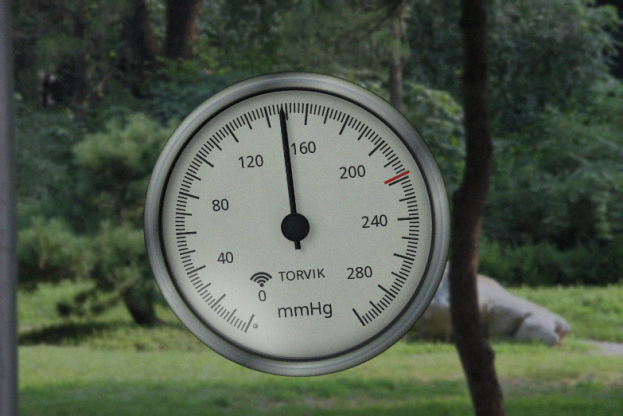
148 mmHg
